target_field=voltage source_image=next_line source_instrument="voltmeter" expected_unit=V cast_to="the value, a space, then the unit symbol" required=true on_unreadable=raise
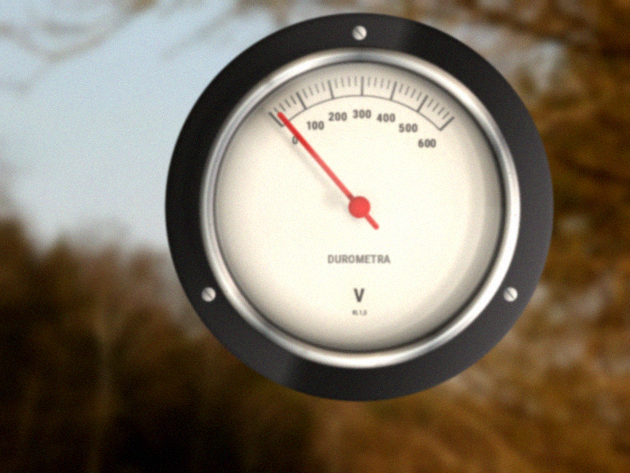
20 V
